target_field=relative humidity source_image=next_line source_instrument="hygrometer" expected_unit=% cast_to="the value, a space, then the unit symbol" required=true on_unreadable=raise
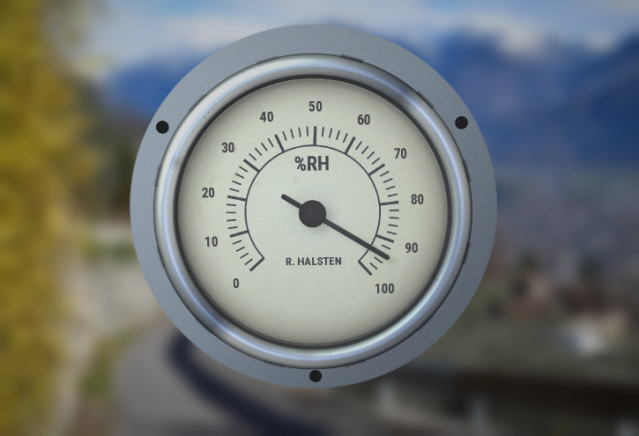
94 %
